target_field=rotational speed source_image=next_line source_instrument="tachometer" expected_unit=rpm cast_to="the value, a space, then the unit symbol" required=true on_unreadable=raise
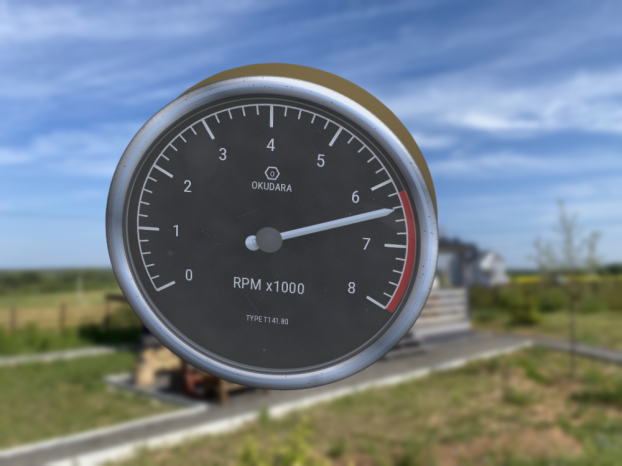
6400 rpm
